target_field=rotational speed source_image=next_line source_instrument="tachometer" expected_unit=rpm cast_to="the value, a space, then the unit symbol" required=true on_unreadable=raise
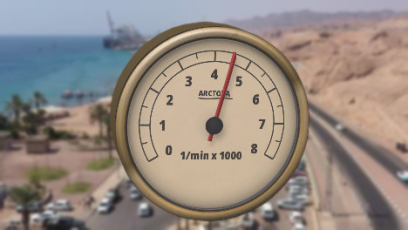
4500 rpm
